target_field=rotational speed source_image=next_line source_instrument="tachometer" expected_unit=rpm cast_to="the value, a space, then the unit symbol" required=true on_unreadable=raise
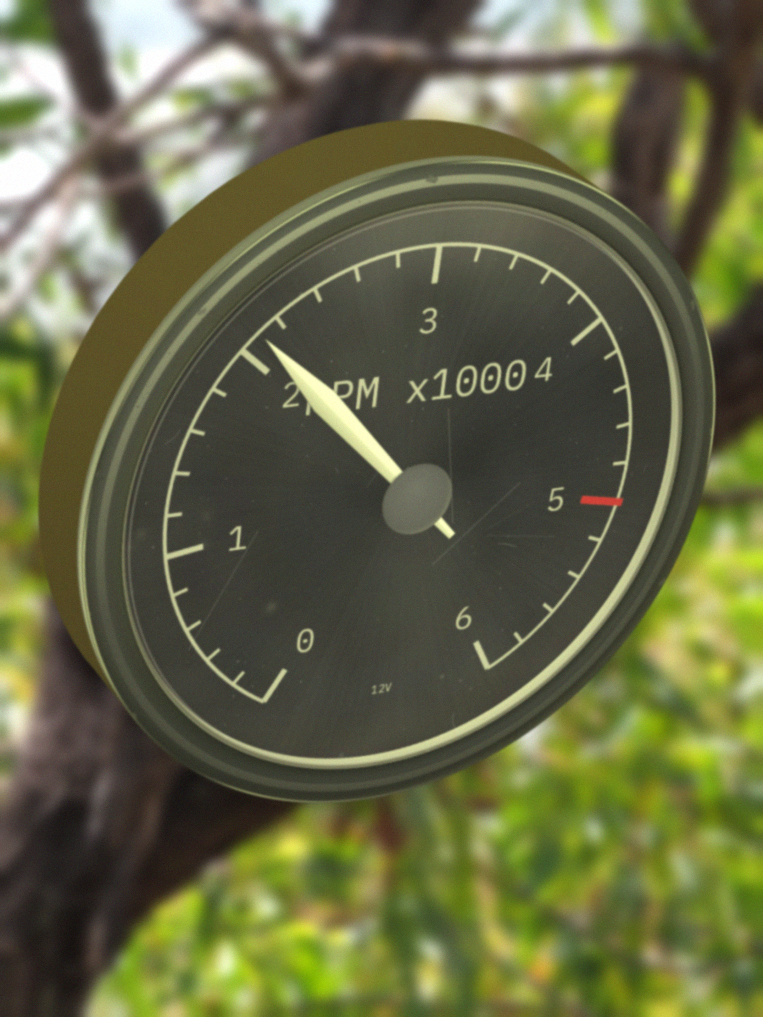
2100 rpm
